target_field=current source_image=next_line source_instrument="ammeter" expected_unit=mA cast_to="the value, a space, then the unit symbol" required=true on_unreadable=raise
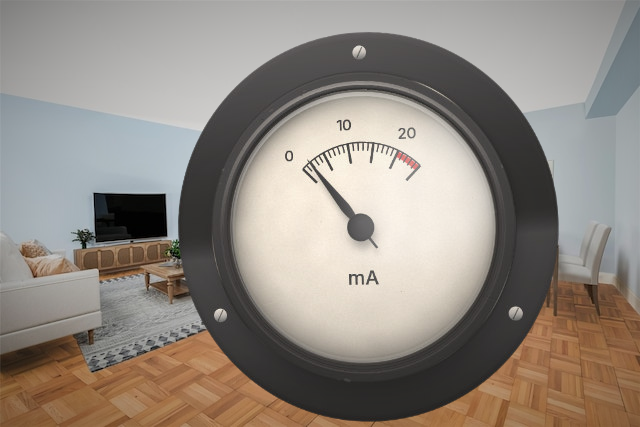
2 mA
